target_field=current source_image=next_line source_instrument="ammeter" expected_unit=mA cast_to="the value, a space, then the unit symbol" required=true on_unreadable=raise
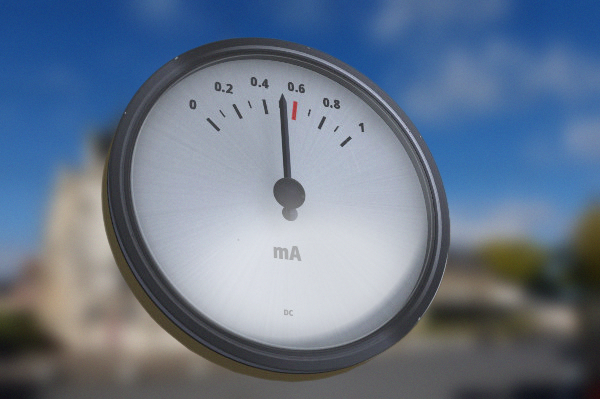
0.5 mA
